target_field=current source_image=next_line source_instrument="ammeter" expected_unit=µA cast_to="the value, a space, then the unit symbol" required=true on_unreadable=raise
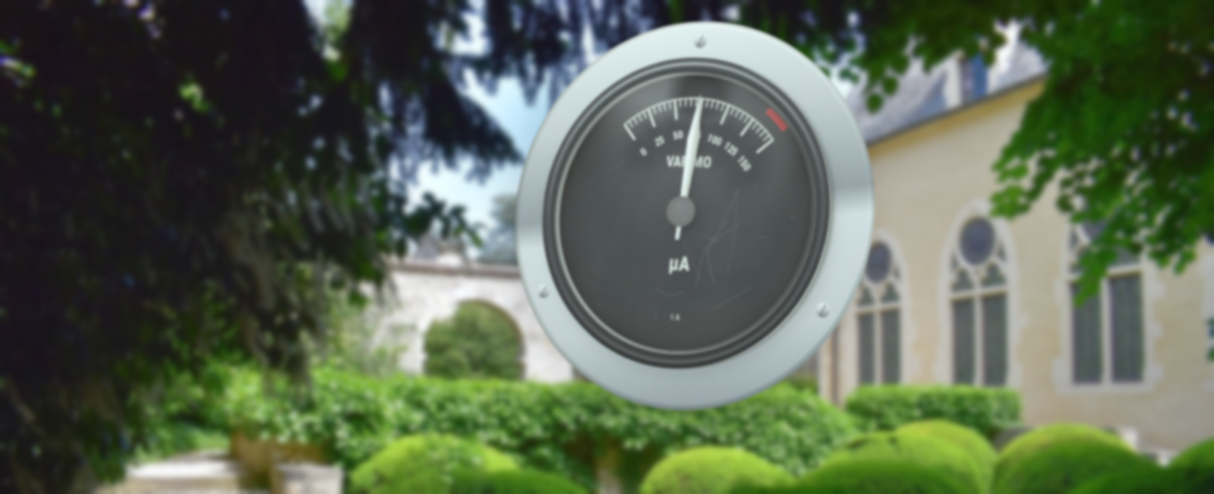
75 µA
